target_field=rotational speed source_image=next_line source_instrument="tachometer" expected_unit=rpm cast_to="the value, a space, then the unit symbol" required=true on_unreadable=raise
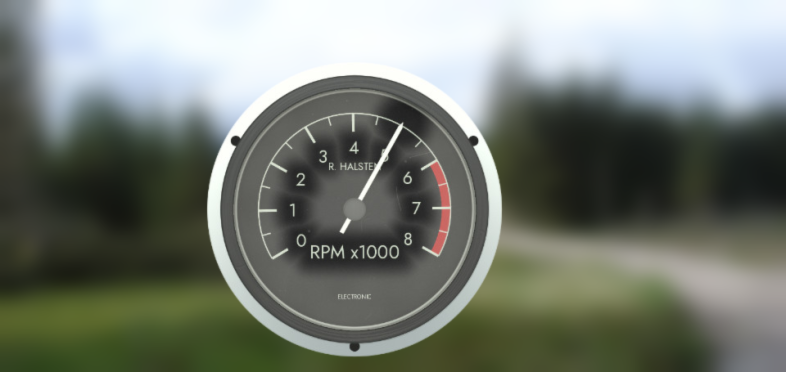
5000 rpm
